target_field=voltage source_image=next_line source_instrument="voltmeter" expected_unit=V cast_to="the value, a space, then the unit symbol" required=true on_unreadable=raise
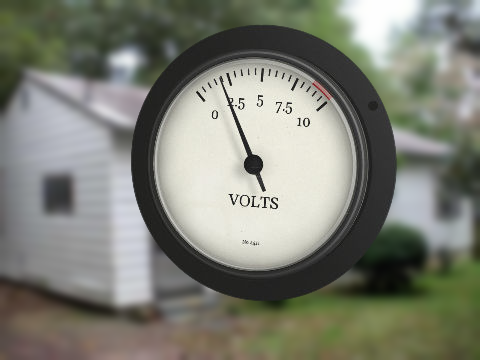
2 V
